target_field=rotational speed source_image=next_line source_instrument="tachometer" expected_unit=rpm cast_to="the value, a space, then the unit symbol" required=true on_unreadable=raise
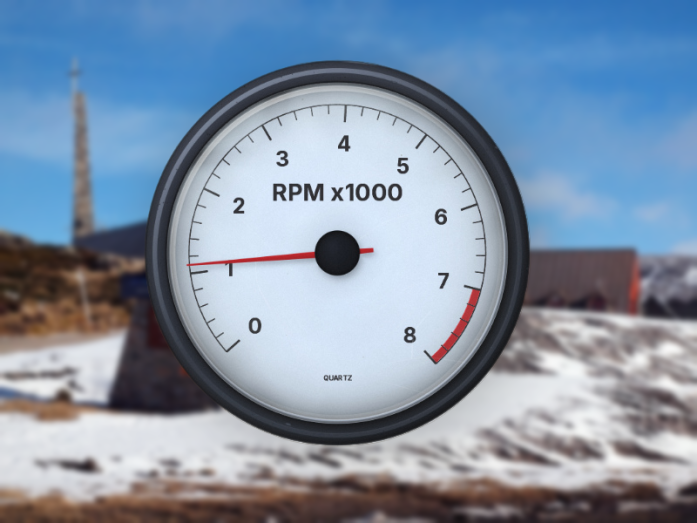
1100 rpm
